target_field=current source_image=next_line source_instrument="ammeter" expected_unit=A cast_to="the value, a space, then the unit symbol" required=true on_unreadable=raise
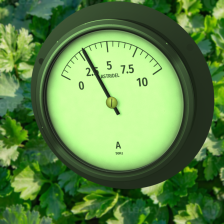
3 A
